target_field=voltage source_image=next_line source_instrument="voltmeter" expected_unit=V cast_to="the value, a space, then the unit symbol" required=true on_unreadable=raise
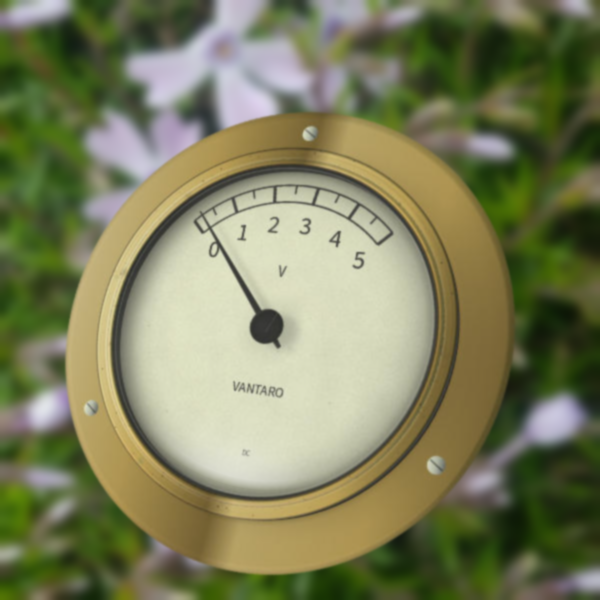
0.25 V
